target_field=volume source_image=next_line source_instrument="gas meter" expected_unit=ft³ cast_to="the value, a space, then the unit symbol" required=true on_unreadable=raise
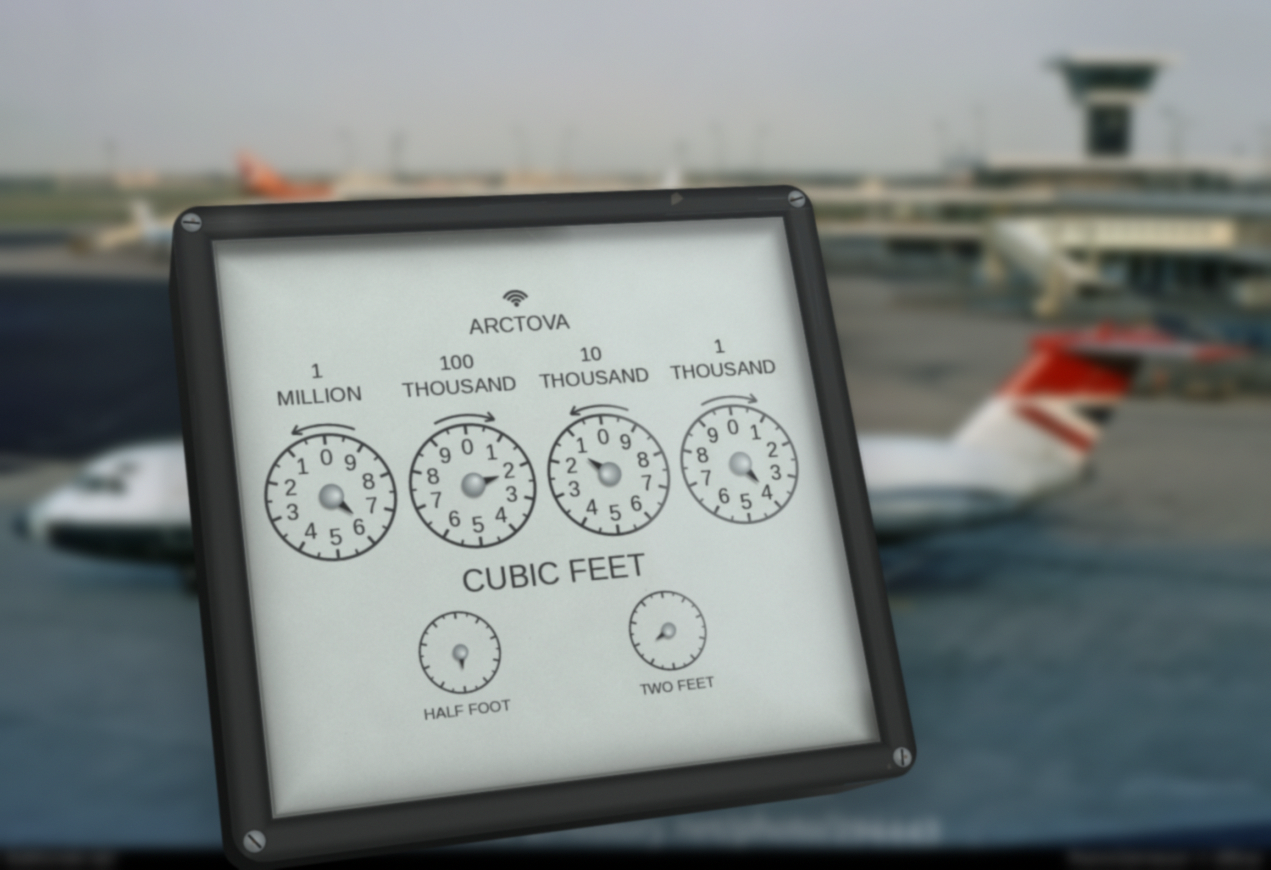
621400 ft³
